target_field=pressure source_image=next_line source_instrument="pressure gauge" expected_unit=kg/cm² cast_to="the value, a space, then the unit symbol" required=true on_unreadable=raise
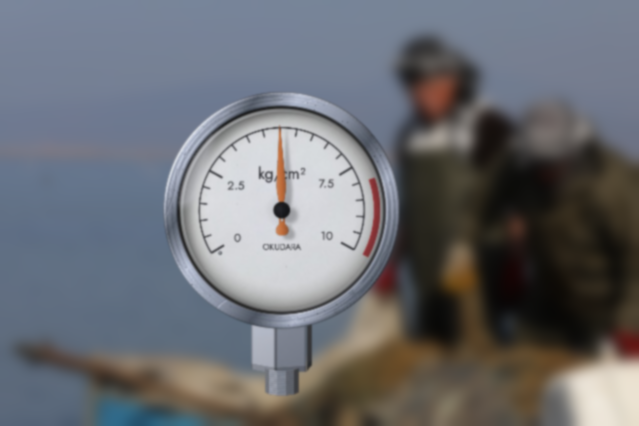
5 kg/cm²
